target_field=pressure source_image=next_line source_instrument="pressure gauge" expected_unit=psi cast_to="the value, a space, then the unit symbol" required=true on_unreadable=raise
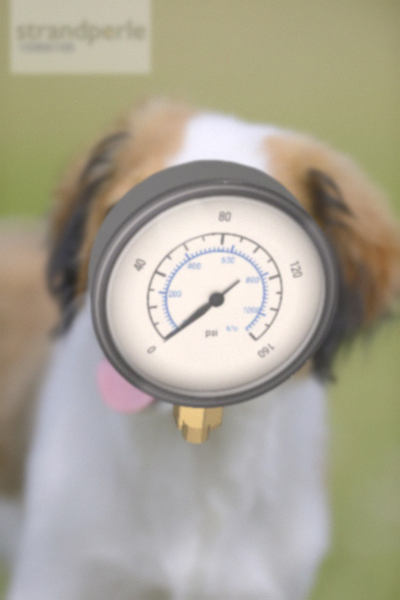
0 psi
